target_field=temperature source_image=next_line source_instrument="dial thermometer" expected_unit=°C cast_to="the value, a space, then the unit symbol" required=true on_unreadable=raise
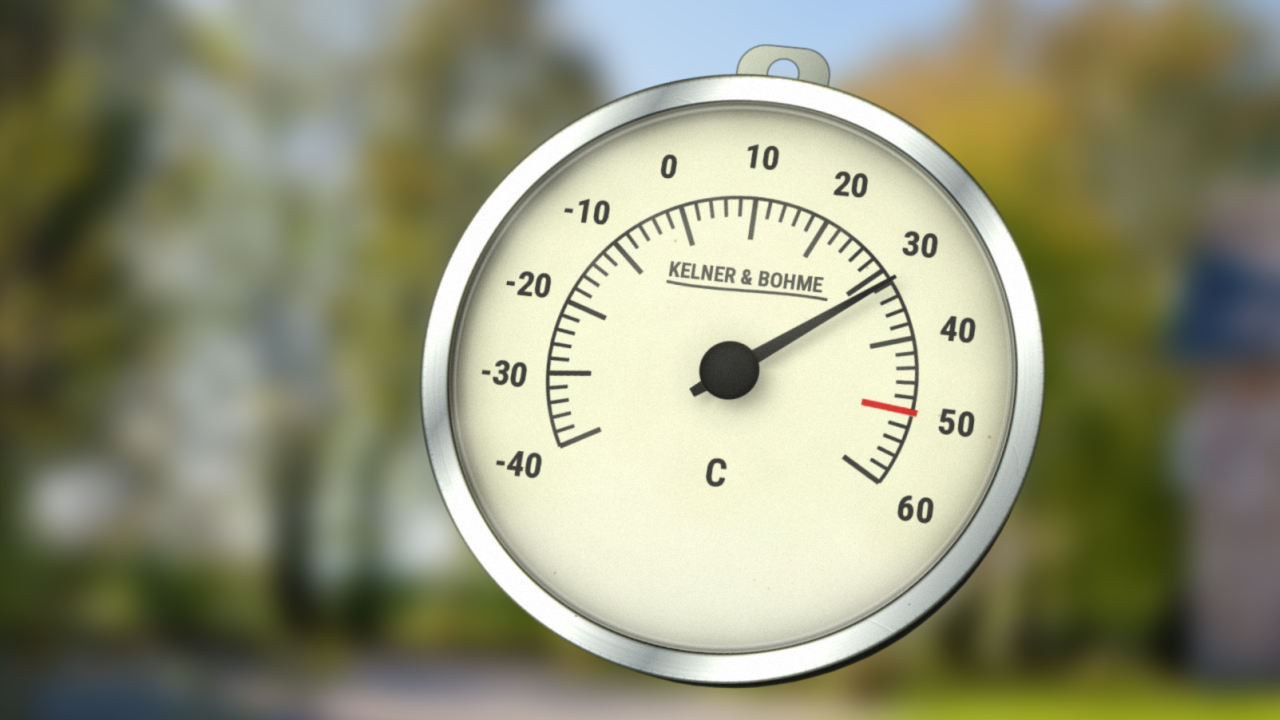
32 °C
